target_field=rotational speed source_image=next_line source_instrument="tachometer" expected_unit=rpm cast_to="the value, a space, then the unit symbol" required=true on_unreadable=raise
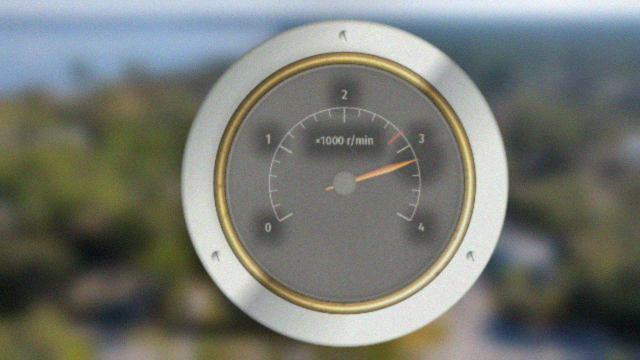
3200 rpm
